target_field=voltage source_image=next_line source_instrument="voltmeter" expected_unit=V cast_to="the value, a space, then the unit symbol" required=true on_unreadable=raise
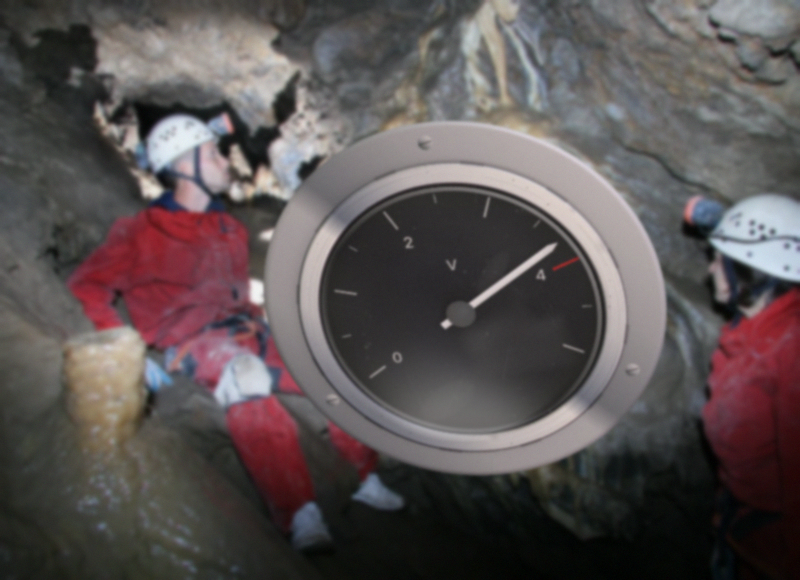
3.75 V
